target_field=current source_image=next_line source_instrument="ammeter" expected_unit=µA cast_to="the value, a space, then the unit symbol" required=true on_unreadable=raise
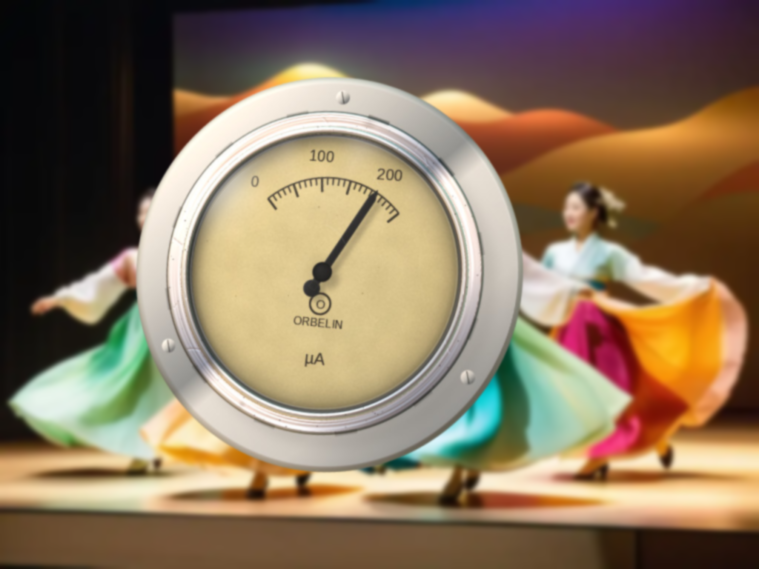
200 µA
